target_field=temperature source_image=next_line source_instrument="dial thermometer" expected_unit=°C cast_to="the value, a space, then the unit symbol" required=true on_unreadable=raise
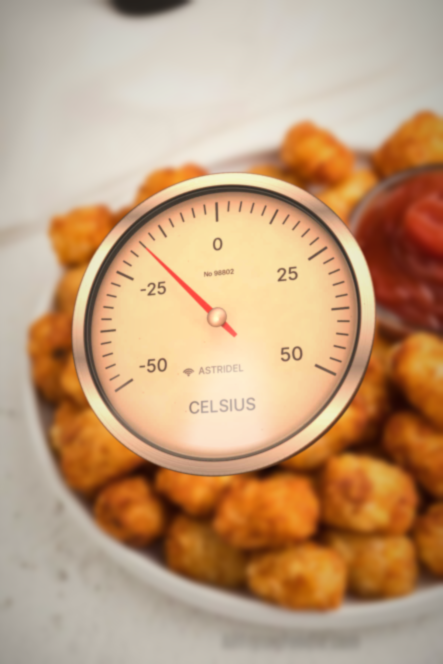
-17.5 °C
